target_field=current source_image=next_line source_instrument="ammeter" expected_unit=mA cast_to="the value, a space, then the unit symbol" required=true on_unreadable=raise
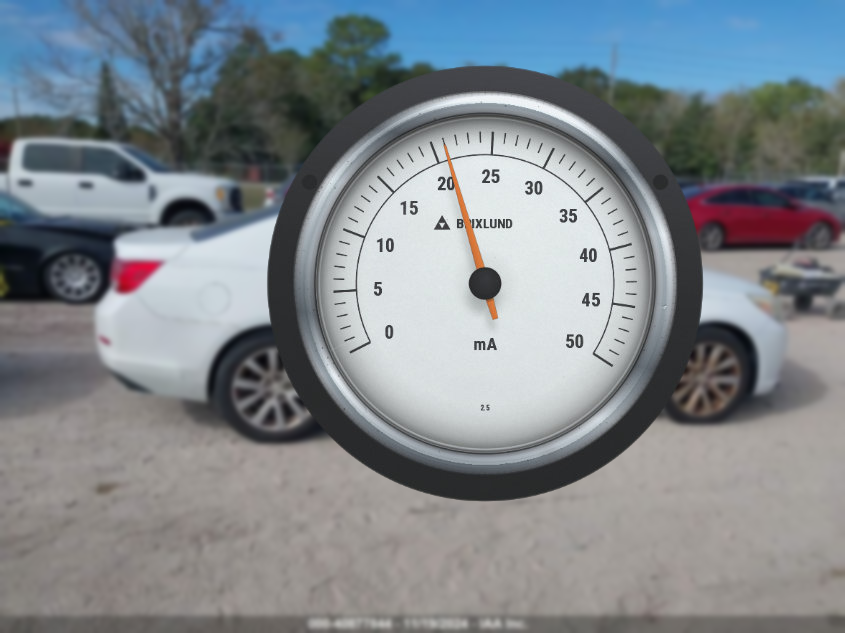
21 mA
